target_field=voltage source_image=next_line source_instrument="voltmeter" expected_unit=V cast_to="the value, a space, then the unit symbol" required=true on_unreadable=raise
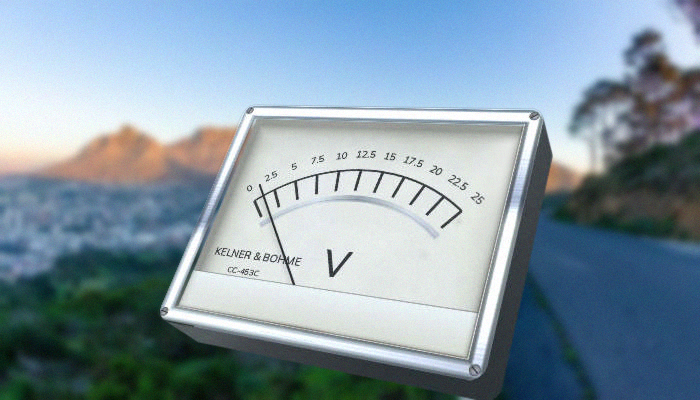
1.25 V
